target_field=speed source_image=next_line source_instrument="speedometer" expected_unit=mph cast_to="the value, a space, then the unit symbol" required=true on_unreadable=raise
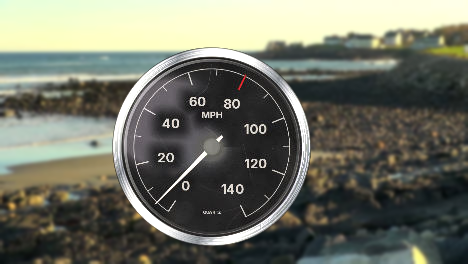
5 mph
